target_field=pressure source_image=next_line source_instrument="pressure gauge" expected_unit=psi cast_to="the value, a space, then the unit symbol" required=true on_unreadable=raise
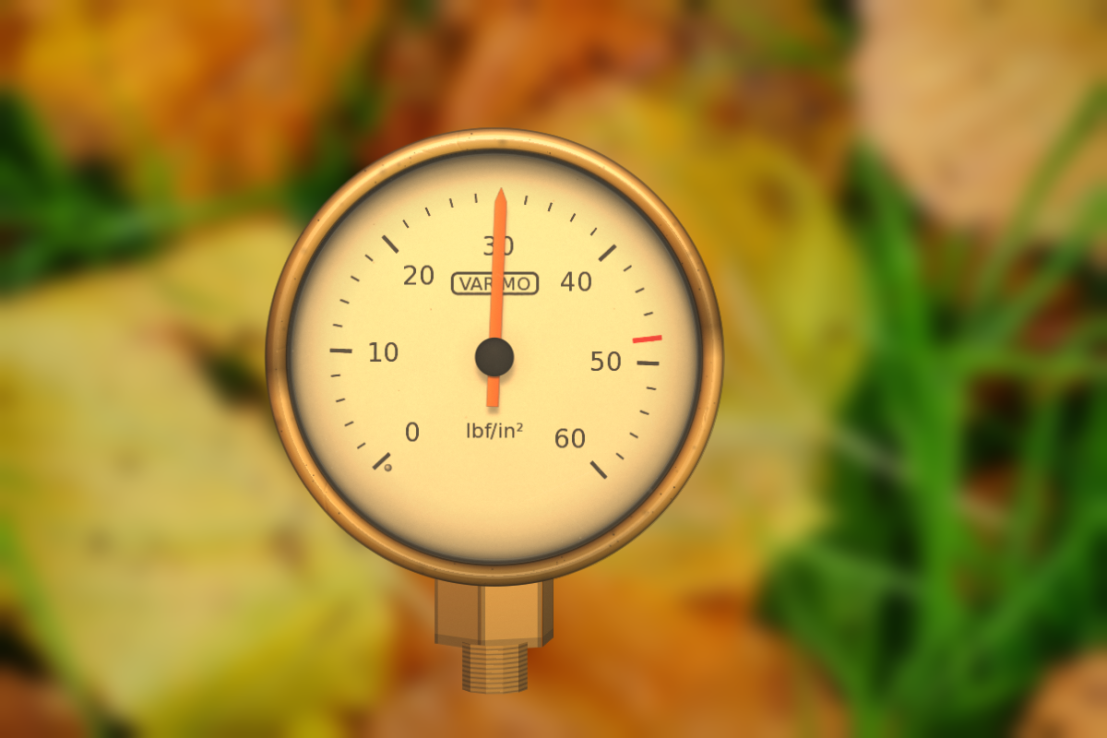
30 psi
